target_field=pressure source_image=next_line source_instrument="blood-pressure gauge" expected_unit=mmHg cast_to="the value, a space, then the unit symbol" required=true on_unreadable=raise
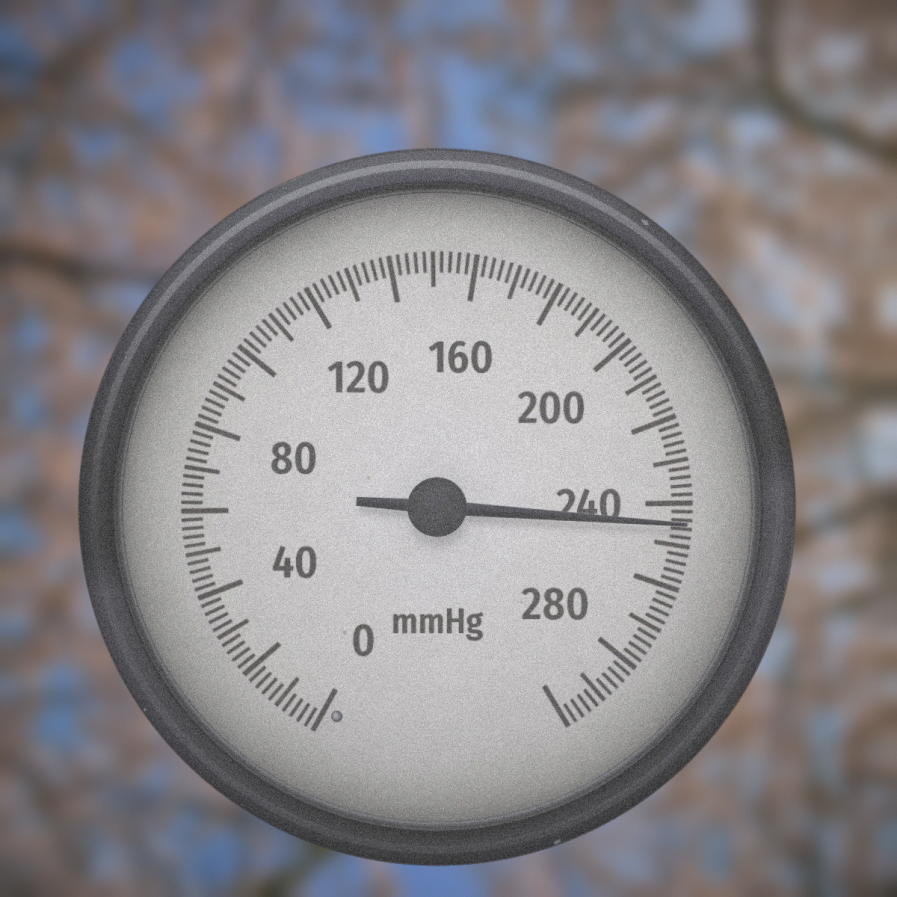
245 mmHg
